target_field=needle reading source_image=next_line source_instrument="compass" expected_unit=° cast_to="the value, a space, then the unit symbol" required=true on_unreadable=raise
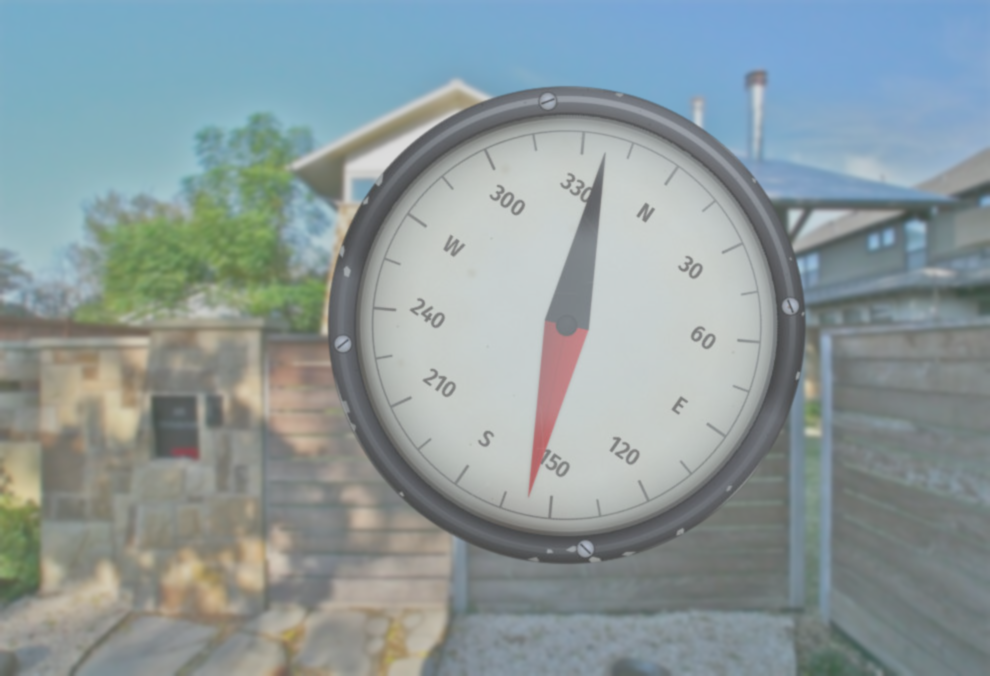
157.5 °
